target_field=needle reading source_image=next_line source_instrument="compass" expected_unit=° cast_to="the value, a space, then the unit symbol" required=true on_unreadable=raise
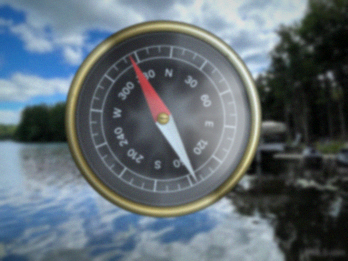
325 °
